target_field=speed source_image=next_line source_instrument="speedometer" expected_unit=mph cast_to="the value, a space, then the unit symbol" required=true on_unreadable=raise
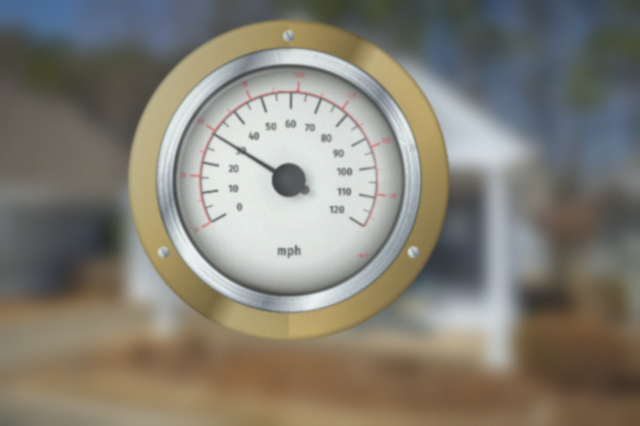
30 mph
